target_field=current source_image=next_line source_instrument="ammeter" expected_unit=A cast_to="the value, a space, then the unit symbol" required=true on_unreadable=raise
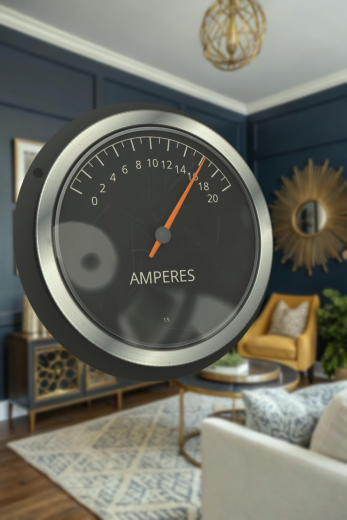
16 A
